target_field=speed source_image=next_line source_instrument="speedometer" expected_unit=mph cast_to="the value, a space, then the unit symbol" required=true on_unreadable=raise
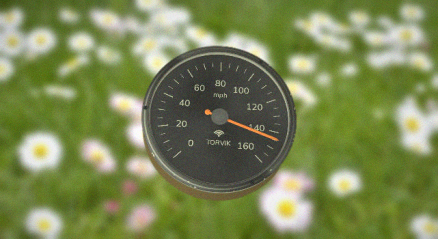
145 mph
